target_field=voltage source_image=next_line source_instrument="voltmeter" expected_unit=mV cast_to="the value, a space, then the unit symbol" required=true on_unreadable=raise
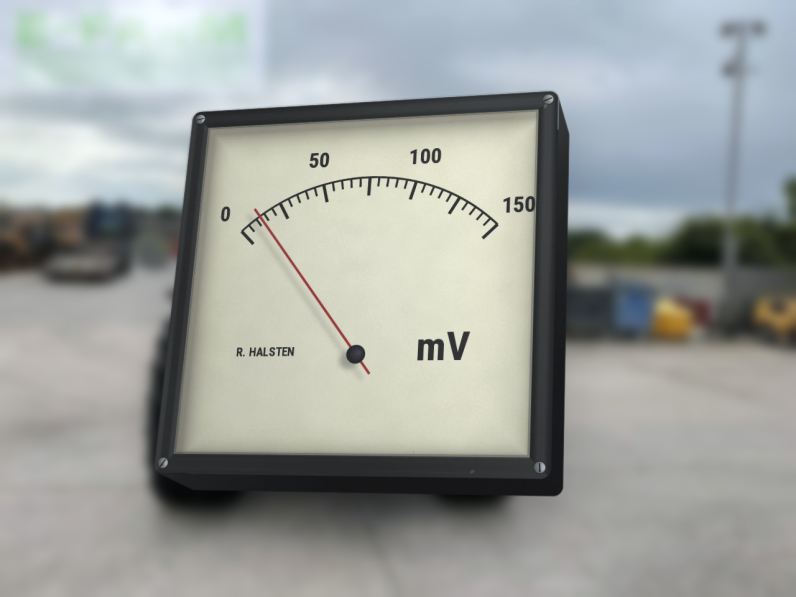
12.5 mV
